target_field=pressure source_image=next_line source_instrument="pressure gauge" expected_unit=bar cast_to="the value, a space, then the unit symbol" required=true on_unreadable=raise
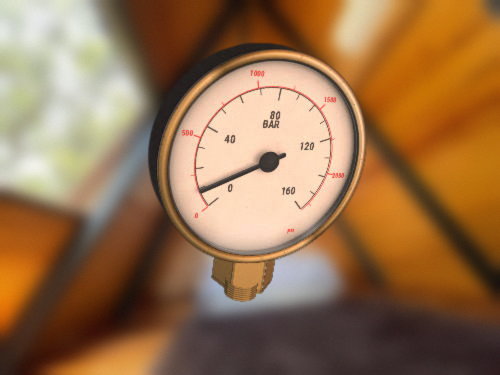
10 bar
